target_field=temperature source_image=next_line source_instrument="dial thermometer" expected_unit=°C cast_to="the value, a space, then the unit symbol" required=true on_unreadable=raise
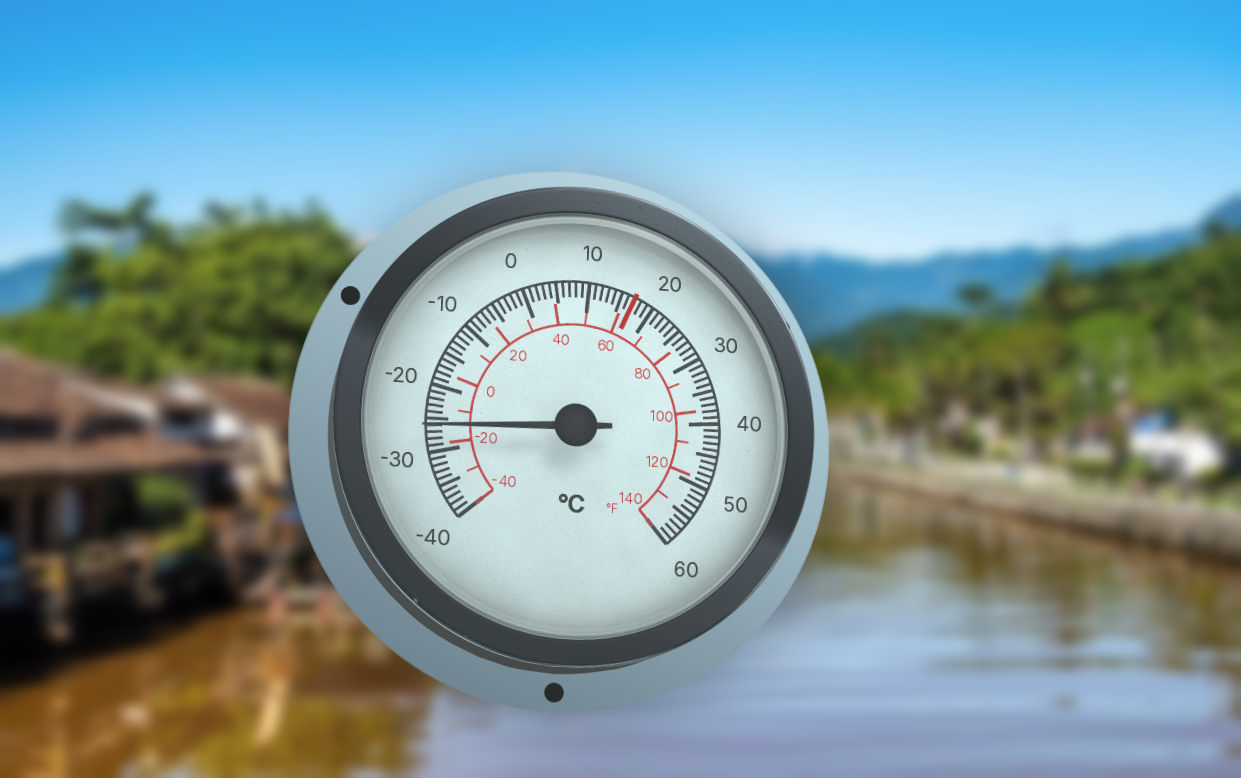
-26 °C
